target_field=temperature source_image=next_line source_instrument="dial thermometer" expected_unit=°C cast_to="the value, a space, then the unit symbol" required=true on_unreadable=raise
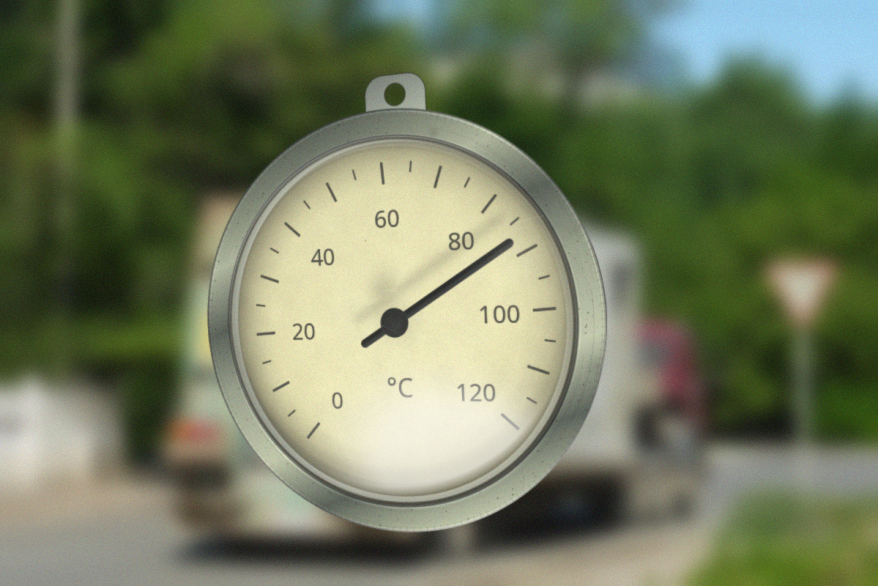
87.5 °C
